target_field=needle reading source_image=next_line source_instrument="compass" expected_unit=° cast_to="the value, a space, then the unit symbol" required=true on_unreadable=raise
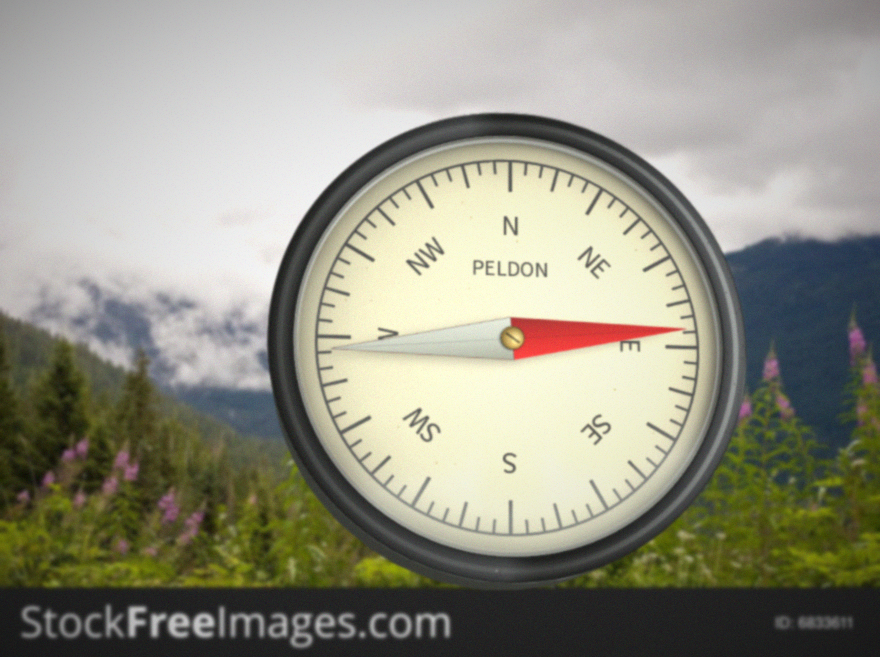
85 °
